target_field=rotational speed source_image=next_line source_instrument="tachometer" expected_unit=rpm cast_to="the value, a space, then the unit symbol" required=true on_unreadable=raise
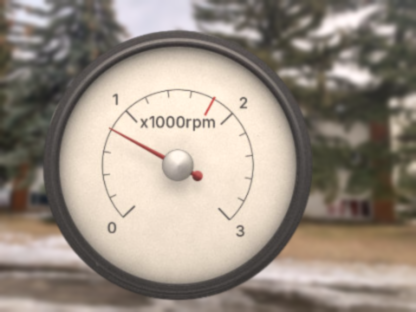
800 rpm
